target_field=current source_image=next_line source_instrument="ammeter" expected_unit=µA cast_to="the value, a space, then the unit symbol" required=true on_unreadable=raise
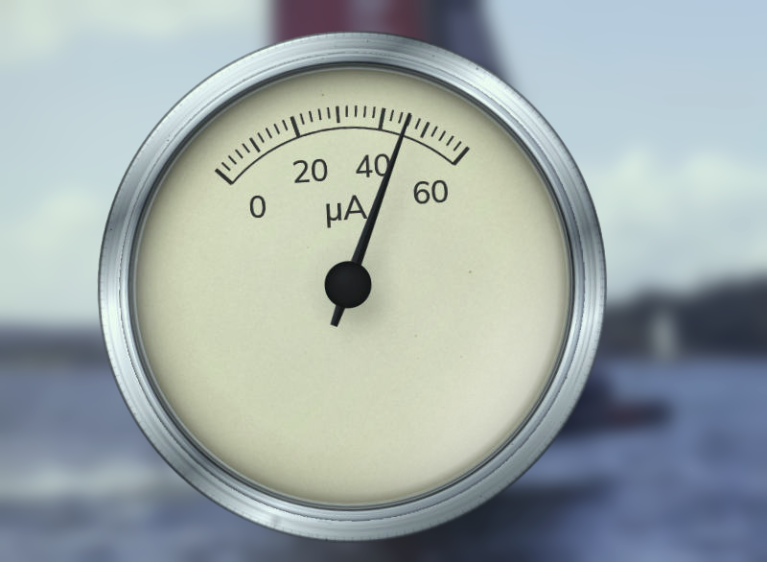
46 µA
